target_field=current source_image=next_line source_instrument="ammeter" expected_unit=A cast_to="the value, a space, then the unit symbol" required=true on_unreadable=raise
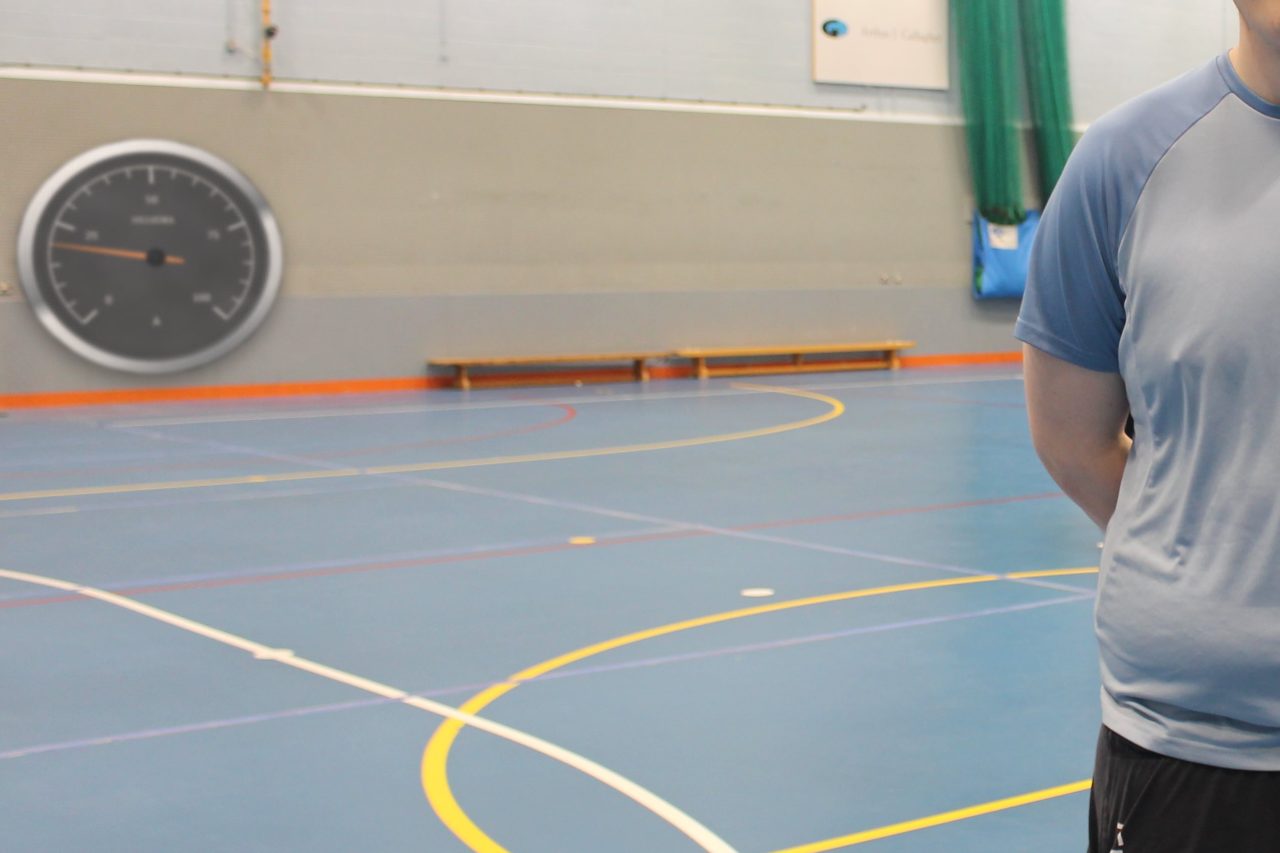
20 A
